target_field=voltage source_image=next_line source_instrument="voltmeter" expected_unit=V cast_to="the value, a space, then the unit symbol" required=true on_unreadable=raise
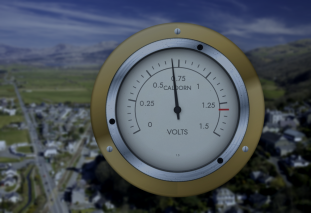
0.7 V
